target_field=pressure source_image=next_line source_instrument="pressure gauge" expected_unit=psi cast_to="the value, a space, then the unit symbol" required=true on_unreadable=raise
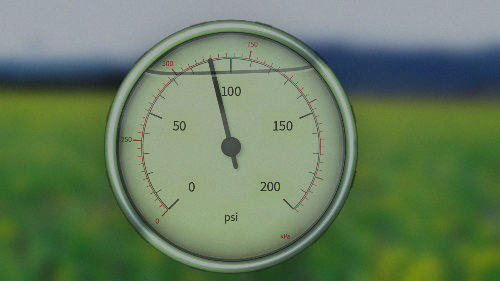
90 psi
